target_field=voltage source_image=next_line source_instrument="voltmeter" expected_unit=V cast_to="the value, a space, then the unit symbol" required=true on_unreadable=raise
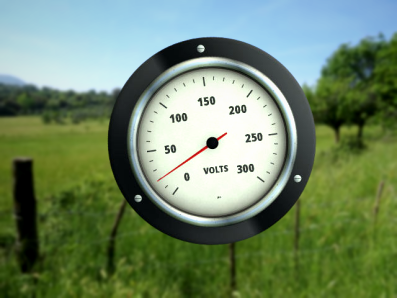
20 V
